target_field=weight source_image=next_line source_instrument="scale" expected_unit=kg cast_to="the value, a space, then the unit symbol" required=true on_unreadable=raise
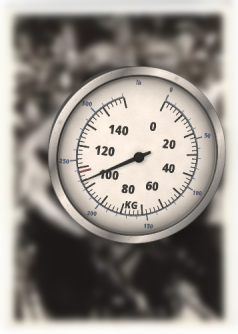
104 kg
